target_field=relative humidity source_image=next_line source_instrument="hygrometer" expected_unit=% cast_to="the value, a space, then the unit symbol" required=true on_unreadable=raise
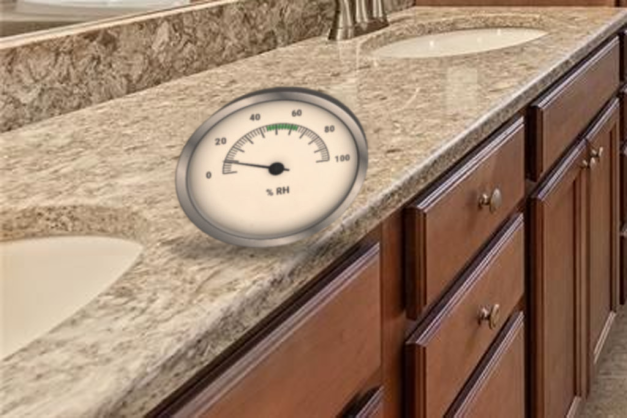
10 %
